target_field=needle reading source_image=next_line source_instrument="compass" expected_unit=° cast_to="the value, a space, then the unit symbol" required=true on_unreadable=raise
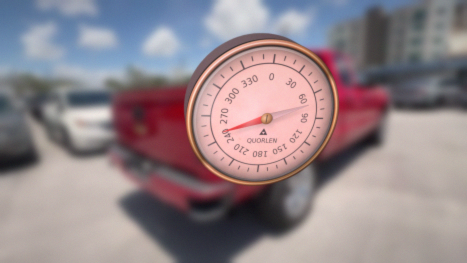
250 °
